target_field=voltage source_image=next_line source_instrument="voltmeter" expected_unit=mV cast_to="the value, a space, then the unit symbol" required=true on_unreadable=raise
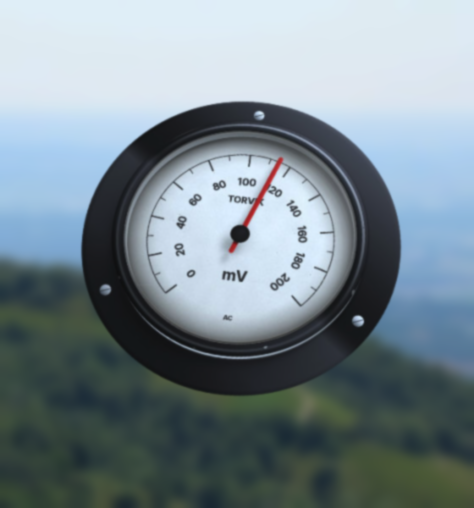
115 mV
